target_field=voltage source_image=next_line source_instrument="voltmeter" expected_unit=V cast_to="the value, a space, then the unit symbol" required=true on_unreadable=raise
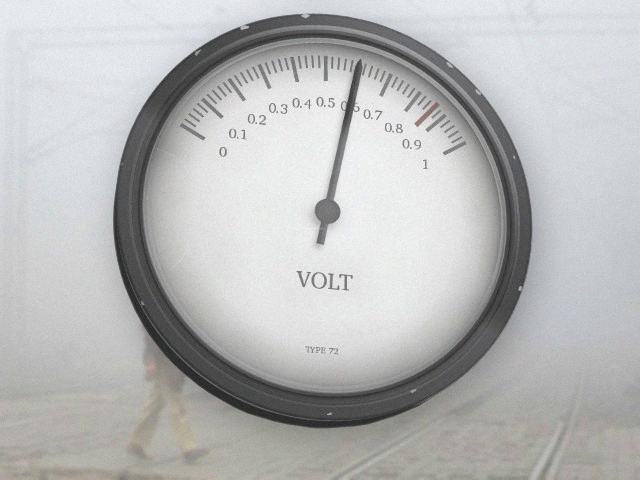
0.6 V
